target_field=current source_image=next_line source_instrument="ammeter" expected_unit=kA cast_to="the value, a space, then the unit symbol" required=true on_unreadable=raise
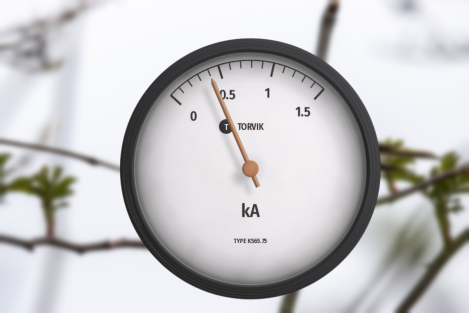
0.4 kA
